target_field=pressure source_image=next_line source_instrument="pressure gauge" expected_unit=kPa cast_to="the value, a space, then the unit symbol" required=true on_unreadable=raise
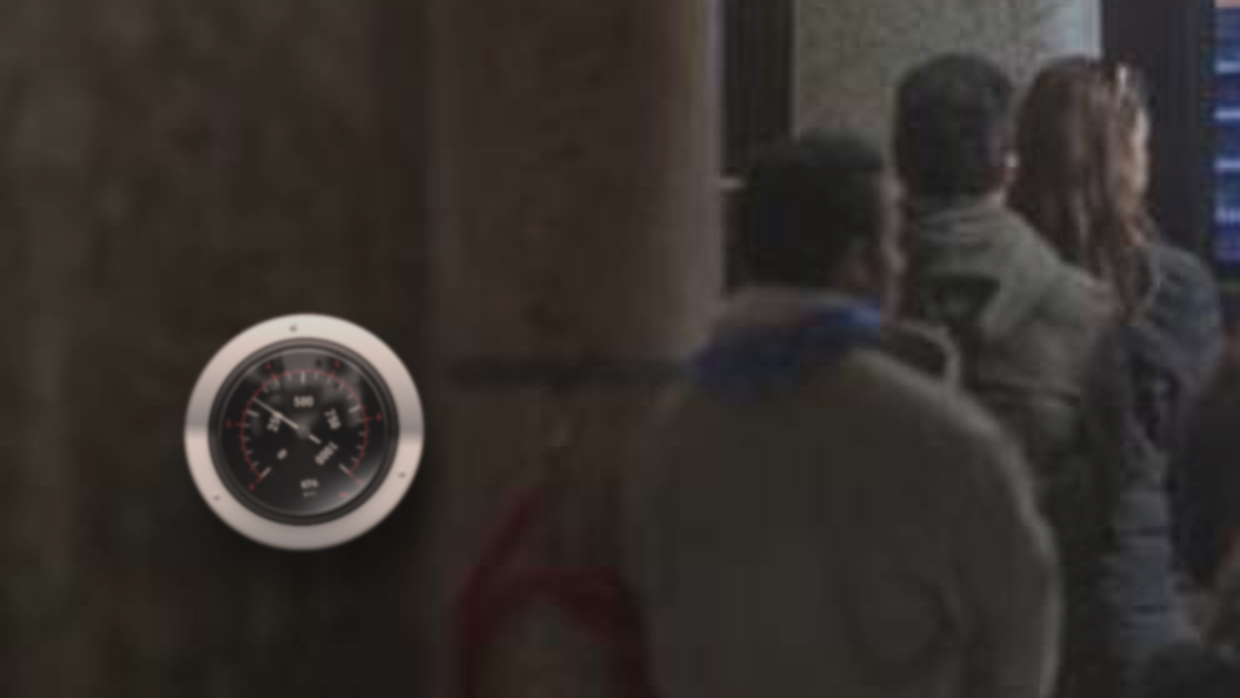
300 kPa
